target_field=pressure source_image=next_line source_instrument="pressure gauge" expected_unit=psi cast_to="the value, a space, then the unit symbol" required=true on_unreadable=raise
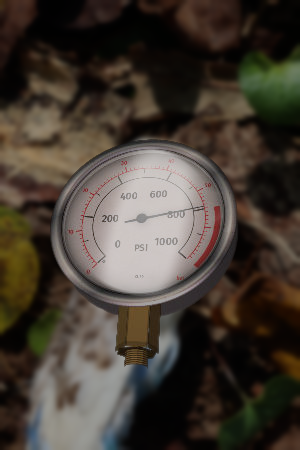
800 psi
